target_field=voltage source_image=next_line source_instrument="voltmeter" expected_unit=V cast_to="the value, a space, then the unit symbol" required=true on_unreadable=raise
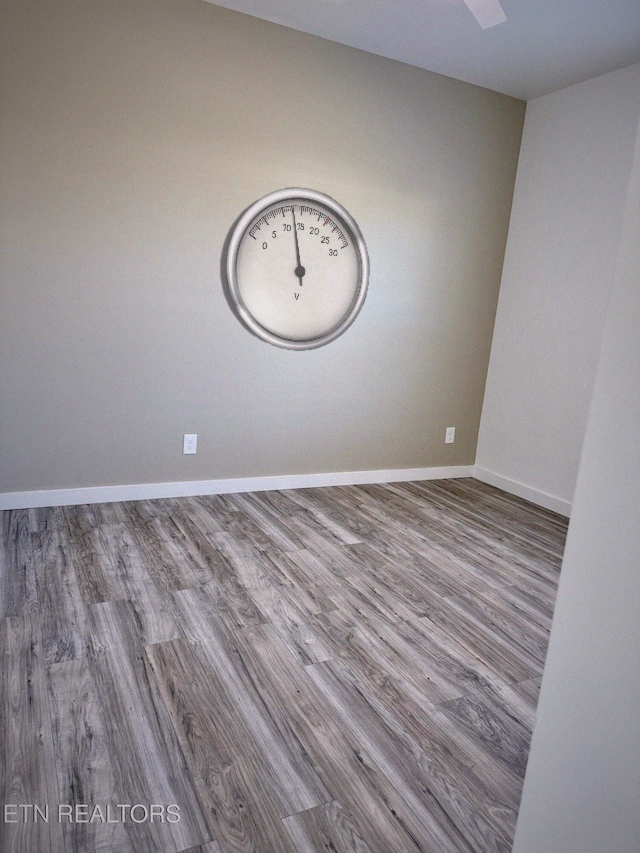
12.5 V
